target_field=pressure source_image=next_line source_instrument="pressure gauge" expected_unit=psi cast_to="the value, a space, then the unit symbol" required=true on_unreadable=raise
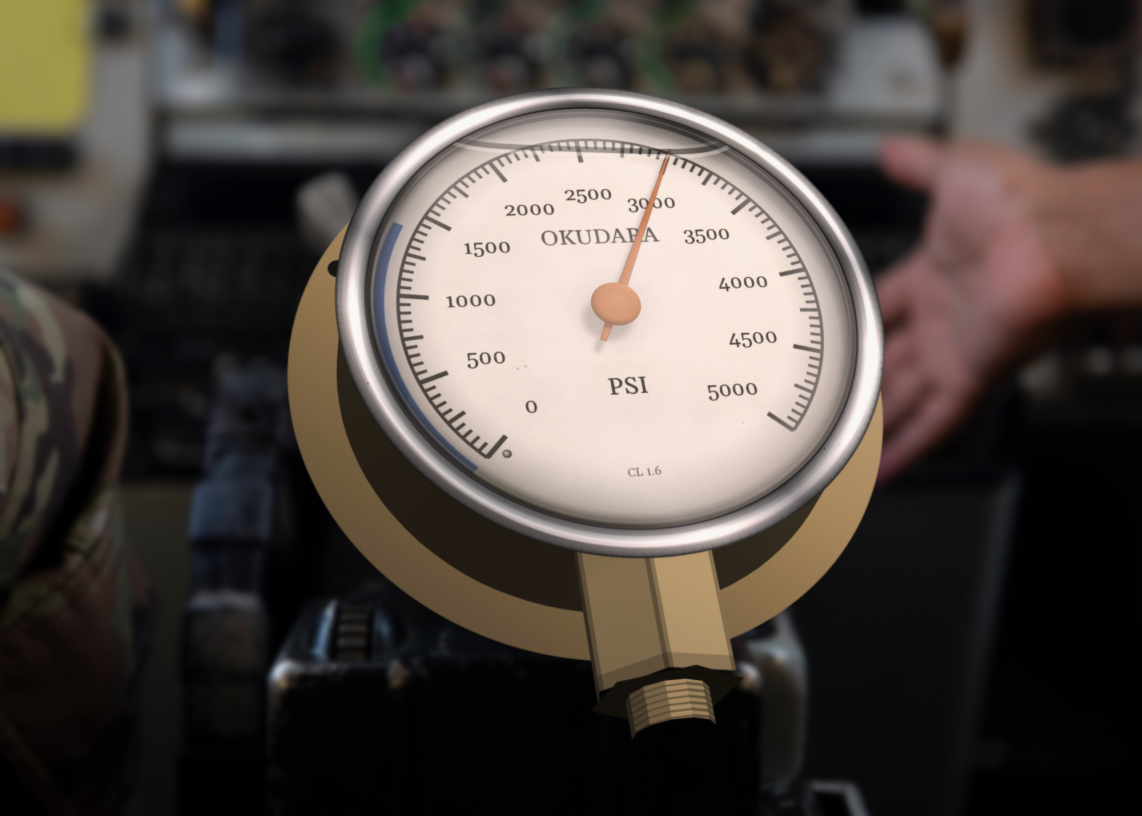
3000 psi
